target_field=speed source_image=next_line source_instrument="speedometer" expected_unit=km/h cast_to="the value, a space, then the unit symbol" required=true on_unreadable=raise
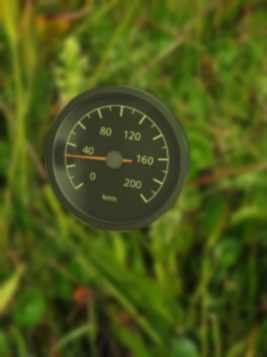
30 km/h
